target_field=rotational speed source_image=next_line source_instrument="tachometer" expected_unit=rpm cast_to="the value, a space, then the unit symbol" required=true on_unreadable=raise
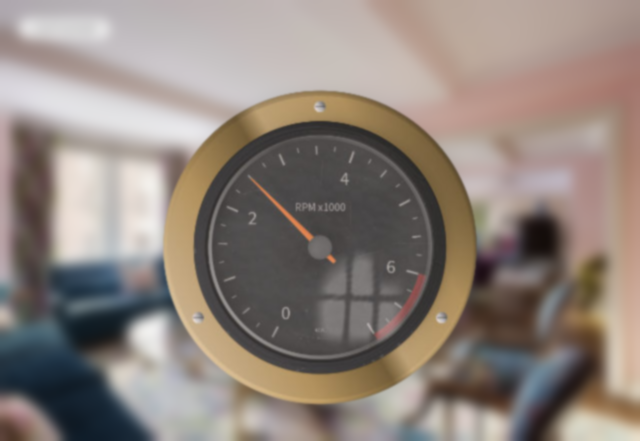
2500 rpm
